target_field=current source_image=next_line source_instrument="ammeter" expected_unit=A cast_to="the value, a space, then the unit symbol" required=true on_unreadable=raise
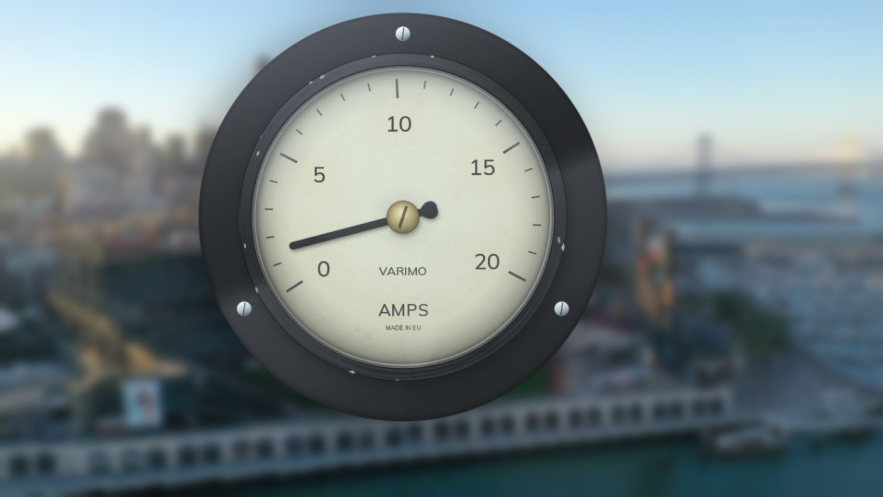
1.5 A
